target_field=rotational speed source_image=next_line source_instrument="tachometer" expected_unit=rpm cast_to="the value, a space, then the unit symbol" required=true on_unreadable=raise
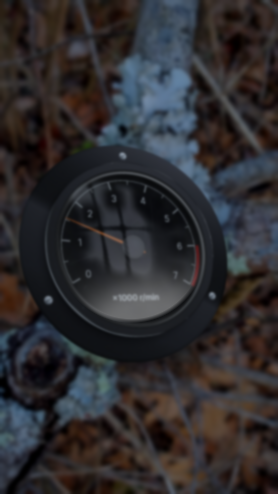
1500 rpm
